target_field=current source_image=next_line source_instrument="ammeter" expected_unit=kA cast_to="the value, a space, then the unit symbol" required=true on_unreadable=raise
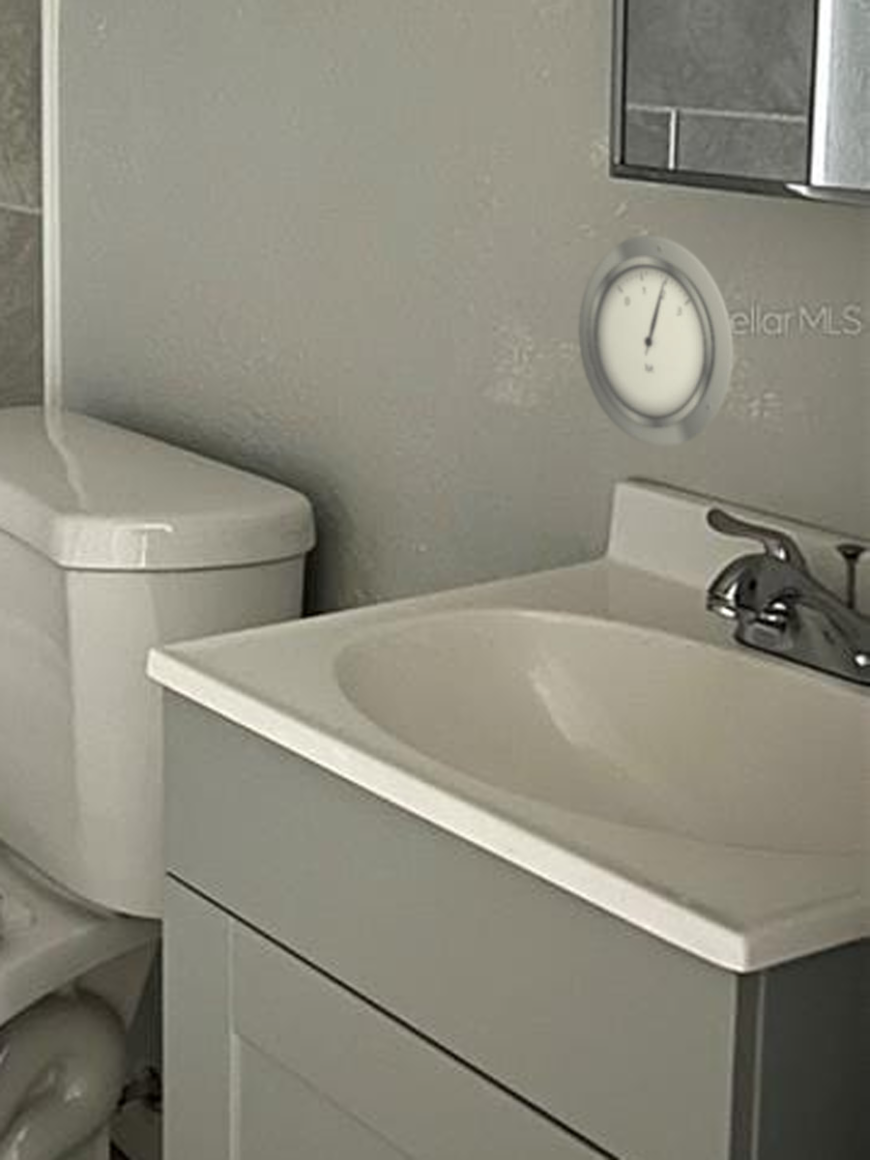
2 kA
